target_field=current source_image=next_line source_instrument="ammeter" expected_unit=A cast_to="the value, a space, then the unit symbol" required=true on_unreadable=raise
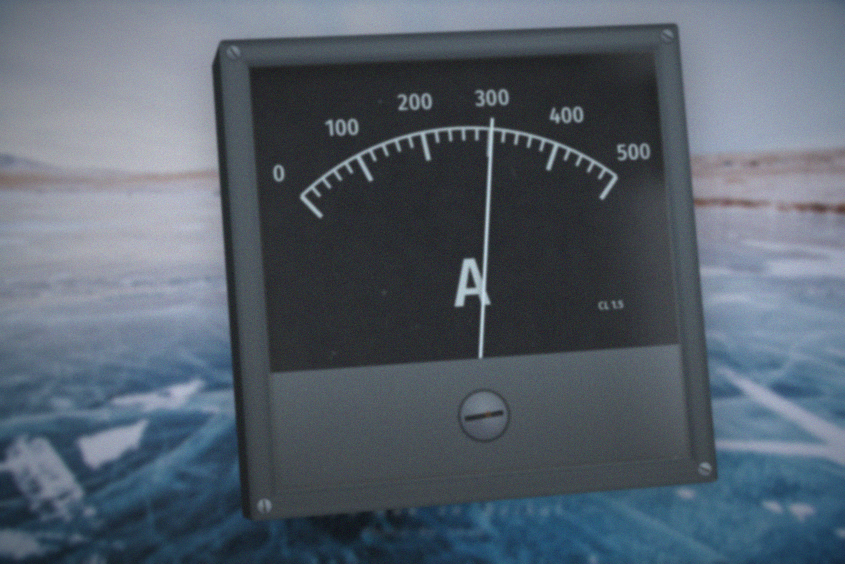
300 A
